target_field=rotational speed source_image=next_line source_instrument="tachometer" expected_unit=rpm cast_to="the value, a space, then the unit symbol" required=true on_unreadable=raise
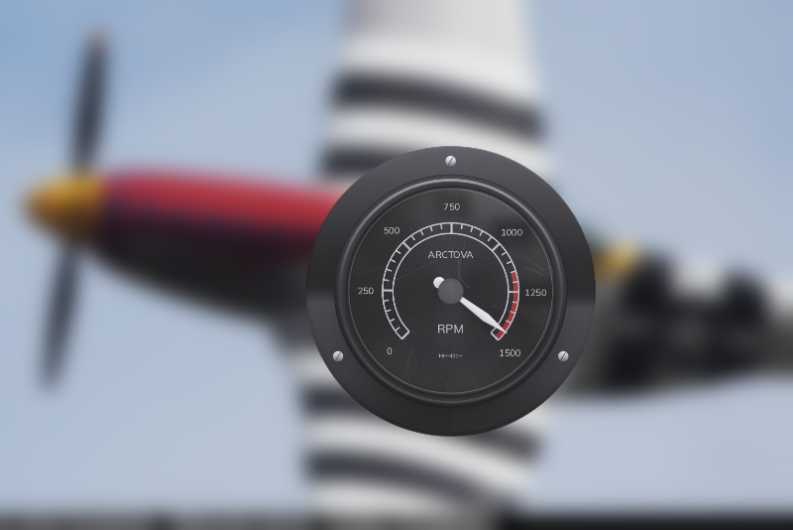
1450 rpm
